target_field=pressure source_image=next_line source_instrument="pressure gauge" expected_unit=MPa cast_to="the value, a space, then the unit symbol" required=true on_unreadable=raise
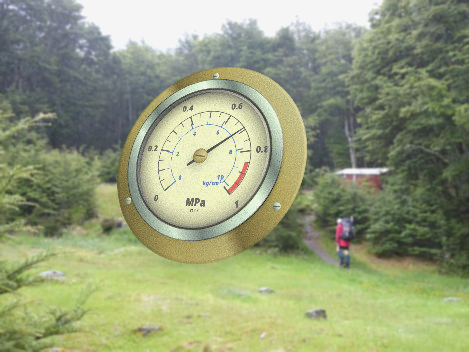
0.7 MPa
